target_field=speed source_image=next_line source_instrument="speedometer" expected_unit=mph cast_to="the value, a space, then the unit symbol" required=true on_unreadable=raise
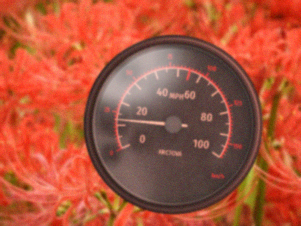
12.5 mph
